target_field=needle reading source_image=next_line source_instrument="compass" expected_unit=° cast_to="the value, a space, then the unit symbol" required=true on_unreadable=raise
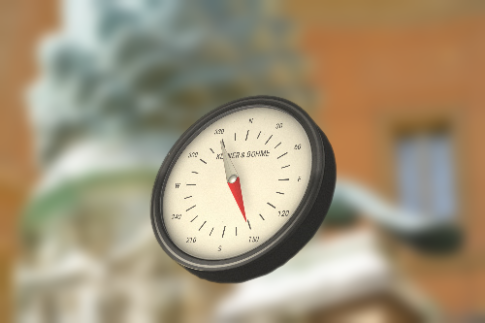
150 °
